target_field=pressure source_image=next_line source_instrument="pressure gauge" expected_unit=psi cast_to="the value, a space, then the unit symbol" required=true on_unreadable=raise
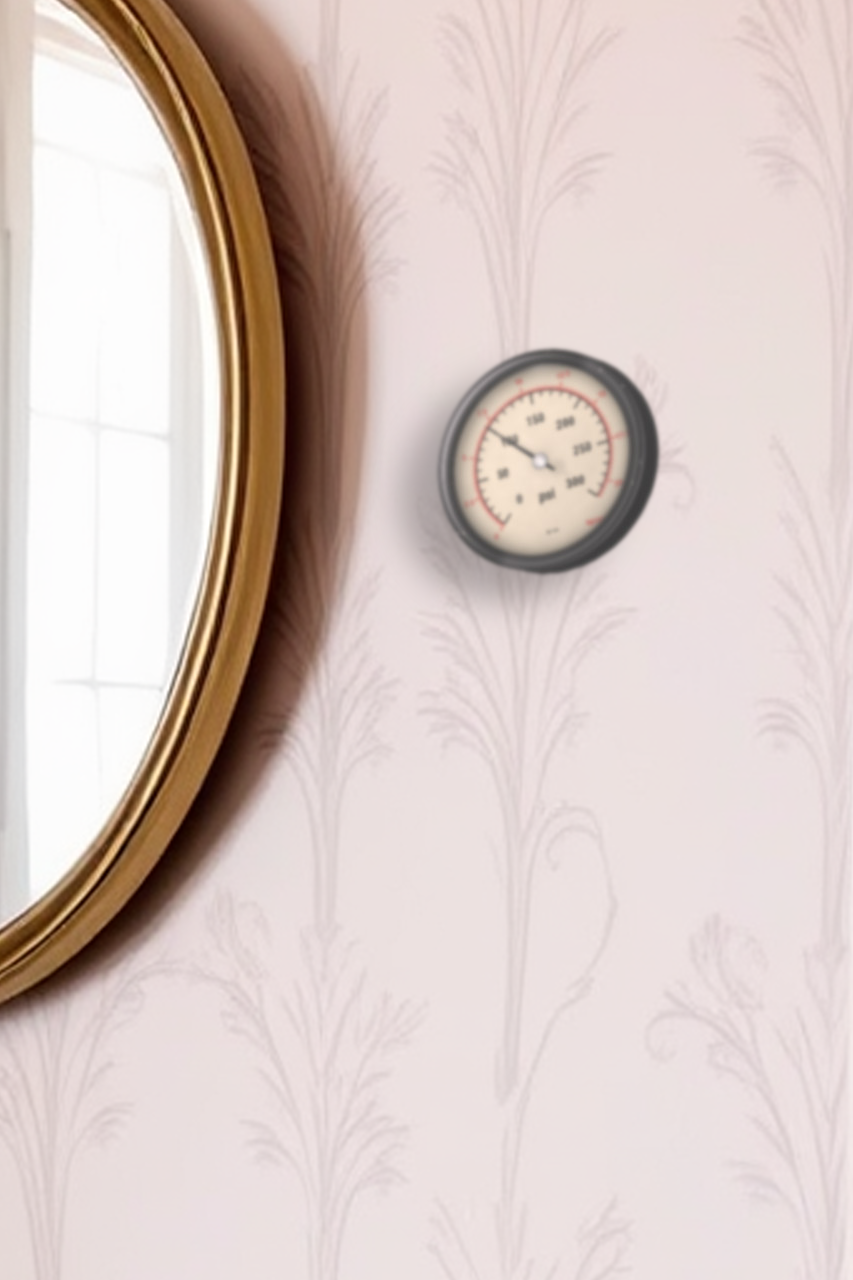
100 psi
